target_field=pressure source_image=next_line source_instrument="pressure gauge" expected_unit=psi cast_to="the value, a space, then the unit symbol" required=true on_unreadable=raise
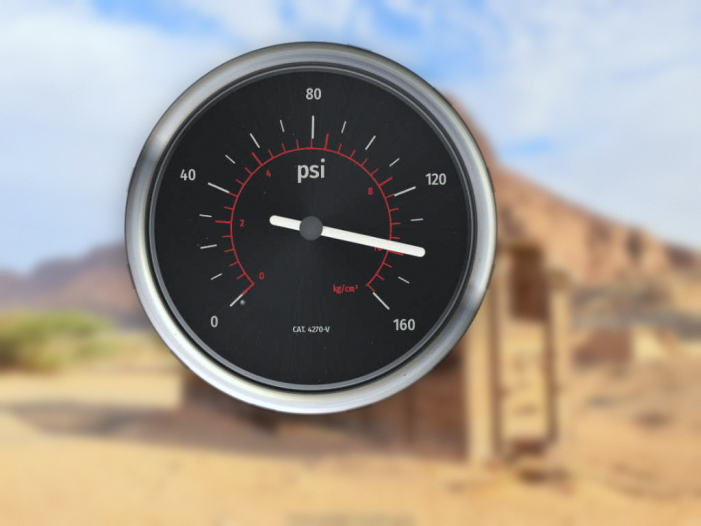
140 psi
